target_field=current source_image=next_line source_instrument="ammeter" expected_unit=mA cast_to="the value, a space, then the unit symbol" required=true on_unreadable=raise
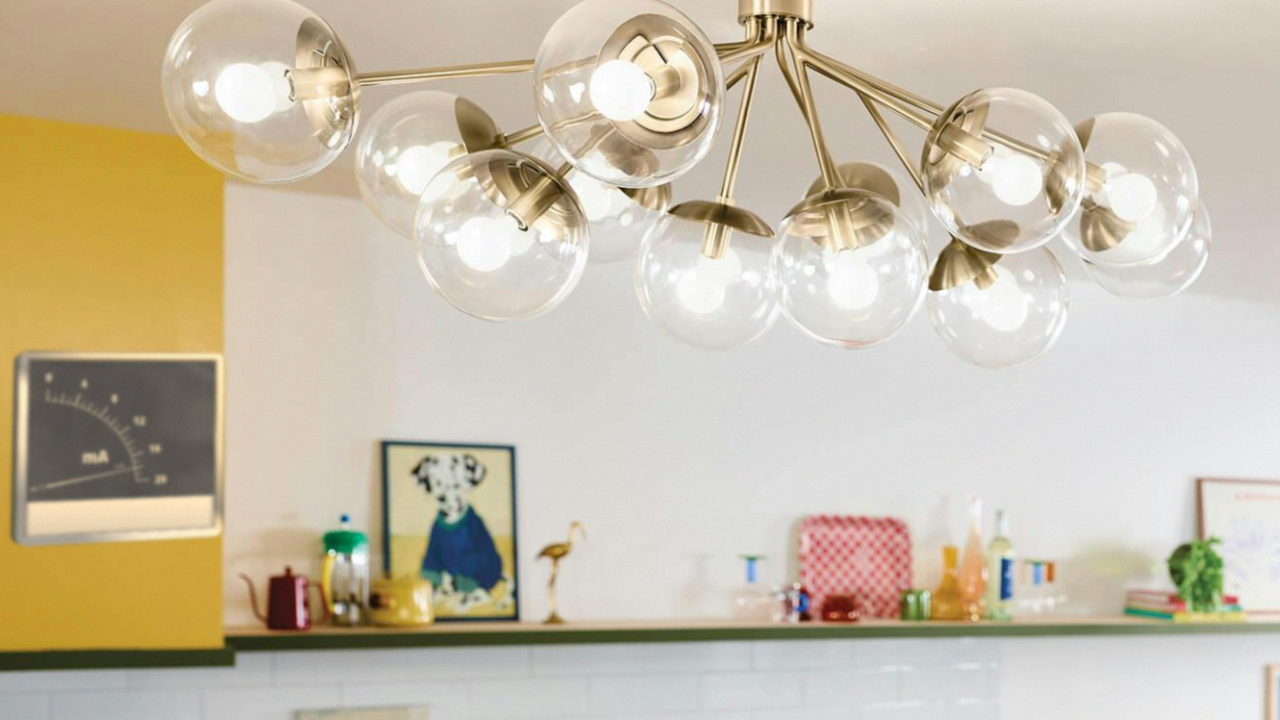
18 mA
